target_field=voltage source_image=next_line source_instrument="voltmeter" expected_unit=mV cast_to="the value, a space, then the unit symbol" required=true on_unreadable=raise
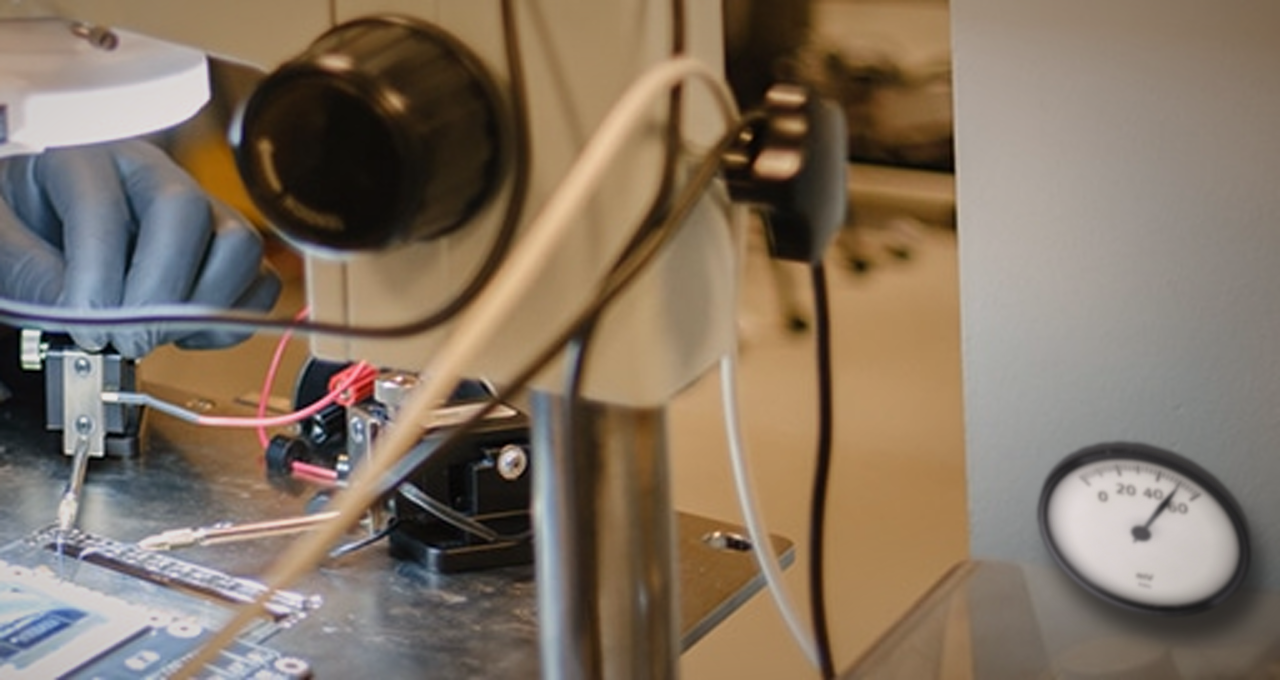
50 mV
